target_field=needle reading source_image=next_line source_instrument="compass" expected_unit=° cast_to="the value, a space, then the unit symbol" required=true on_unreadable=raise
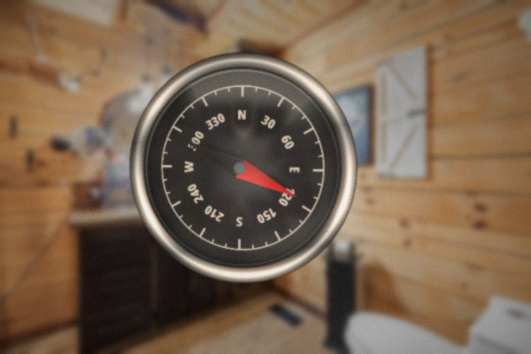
115 °
